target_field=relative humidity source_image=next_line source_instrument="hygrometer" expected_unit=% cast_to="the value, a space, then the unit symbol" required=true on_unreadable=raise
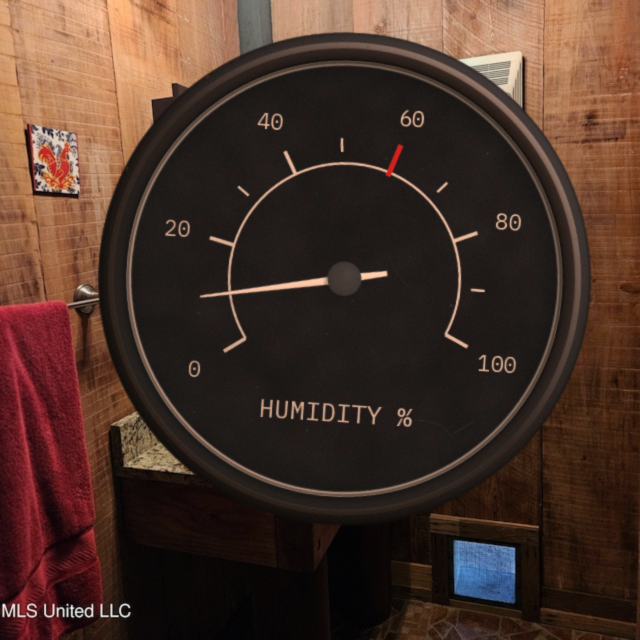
10 %
